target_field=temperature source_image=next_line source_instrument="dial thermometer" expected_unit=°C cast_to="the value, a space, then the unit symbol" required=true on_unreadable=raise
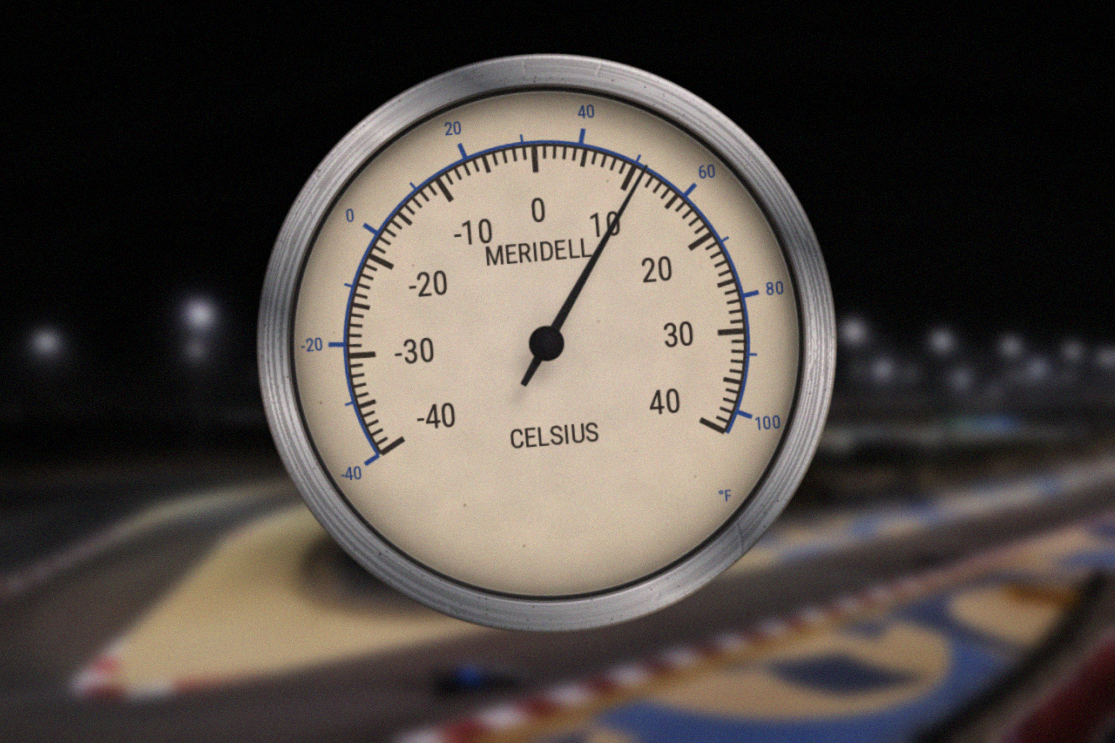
11 °C
